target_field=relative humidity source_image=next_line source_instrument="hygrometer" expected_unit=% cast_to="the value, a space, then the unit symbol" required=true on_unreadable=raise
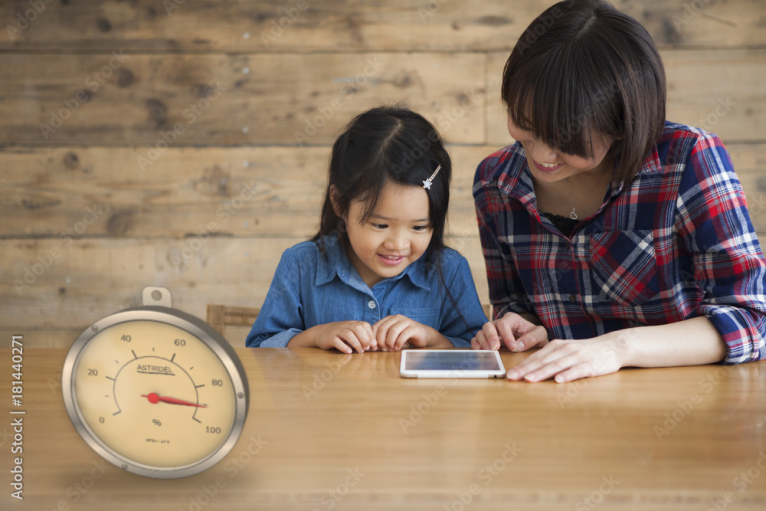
90 %
